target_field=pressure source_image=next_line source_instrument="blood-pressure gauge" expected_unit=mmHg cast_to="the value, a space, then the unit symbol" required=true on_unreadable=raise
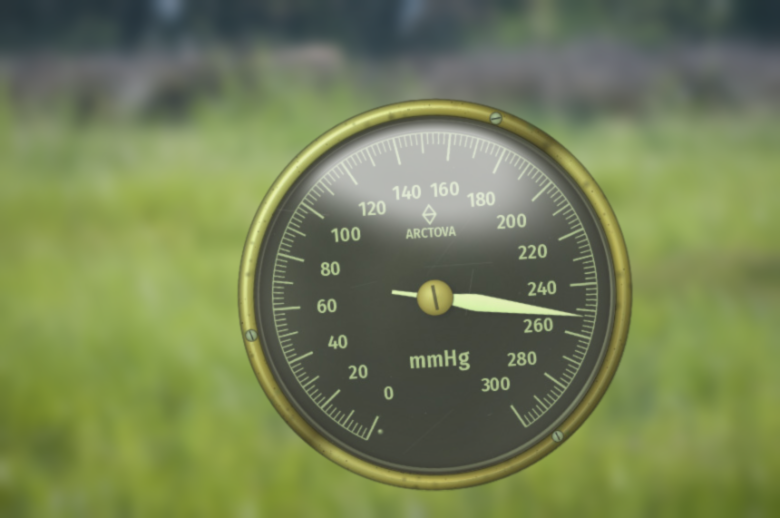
252 mmHg
